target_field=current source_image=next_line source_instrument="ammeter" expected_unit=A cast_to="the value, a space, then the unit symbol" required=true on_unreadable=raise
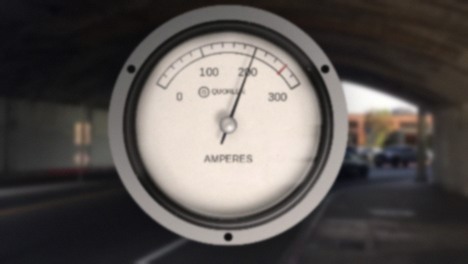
200 A
